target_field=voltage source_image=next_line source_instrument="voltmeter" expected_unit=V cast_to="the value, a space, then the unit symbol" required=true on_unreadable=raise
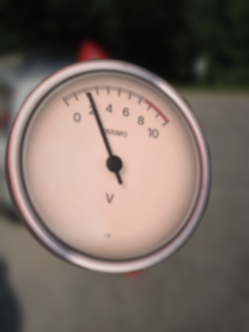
2 V
